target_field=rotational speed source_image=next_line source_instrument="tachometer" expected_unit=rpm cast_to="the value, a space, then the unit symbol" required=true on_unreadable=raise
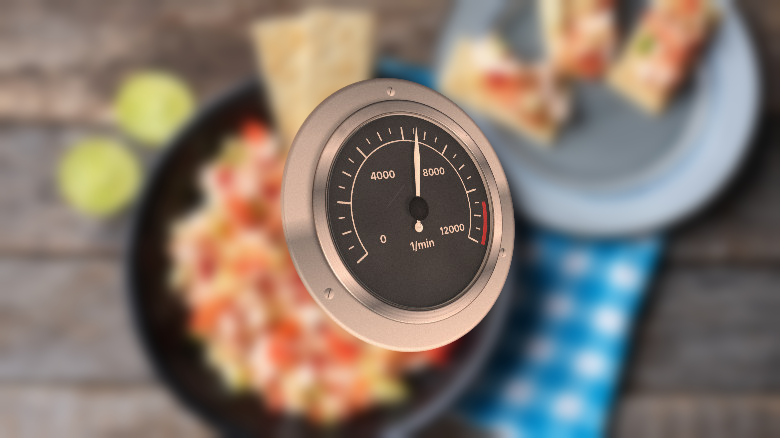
6500 rpm
